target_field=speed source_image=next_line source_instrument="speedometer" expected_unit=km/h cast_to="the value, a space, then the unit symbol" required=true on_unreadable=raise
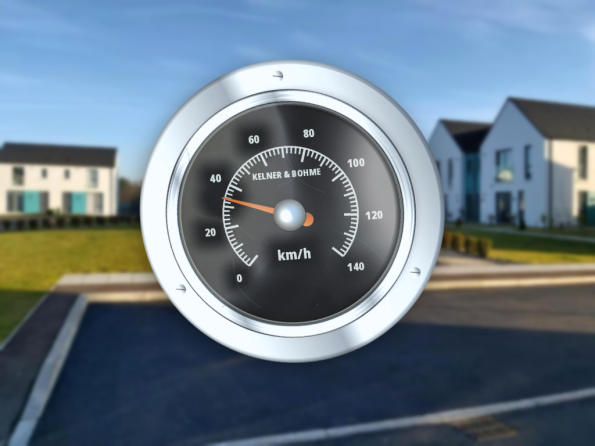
34 km/h
